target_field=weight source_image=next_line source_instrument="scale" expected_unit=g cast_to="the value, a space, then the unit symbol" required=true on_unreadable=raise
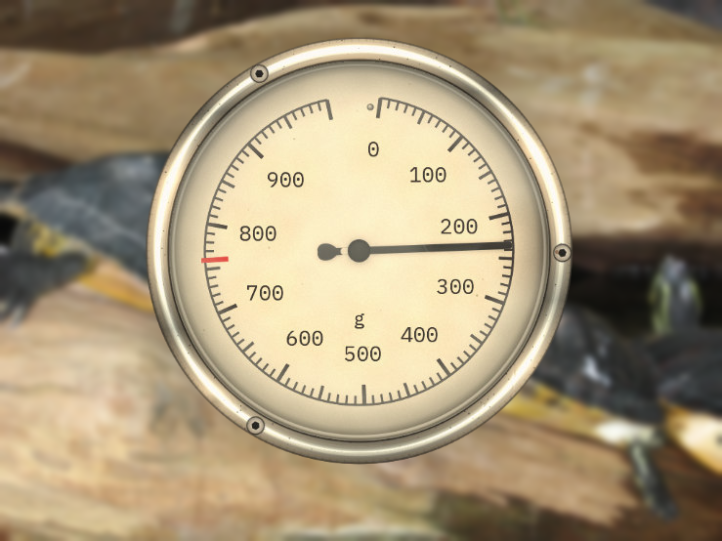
235 g
